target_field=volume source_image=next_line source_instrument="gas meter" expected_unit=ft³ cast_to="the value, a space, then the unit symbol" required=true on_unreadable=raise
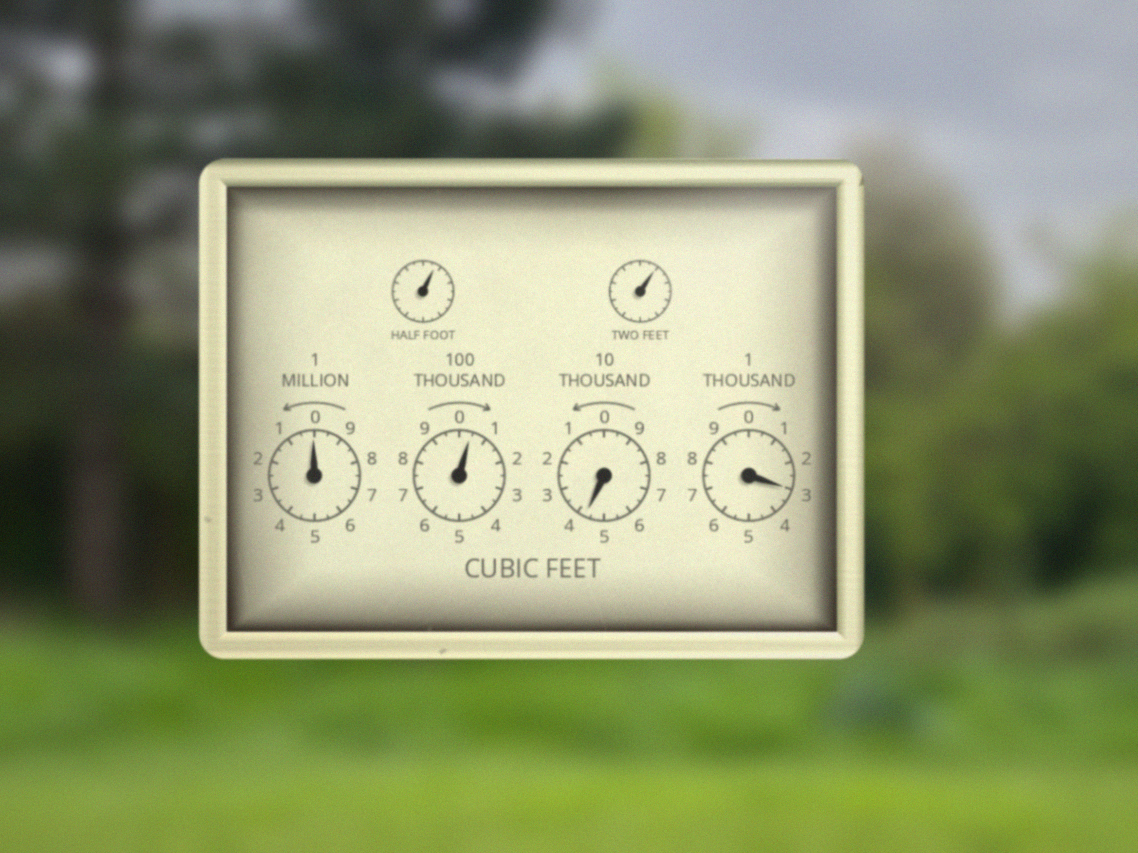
4300 ft³
